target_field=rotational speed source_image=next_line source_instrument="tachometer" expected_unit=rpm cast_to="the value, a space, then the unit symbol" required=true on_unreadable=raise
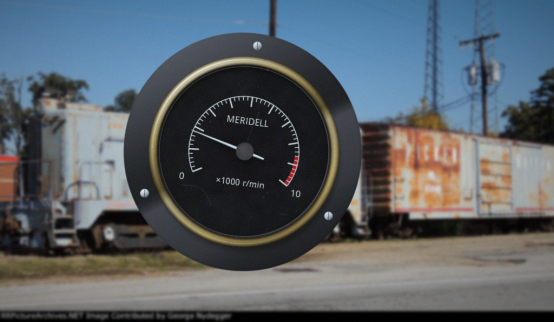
1800 rpm
